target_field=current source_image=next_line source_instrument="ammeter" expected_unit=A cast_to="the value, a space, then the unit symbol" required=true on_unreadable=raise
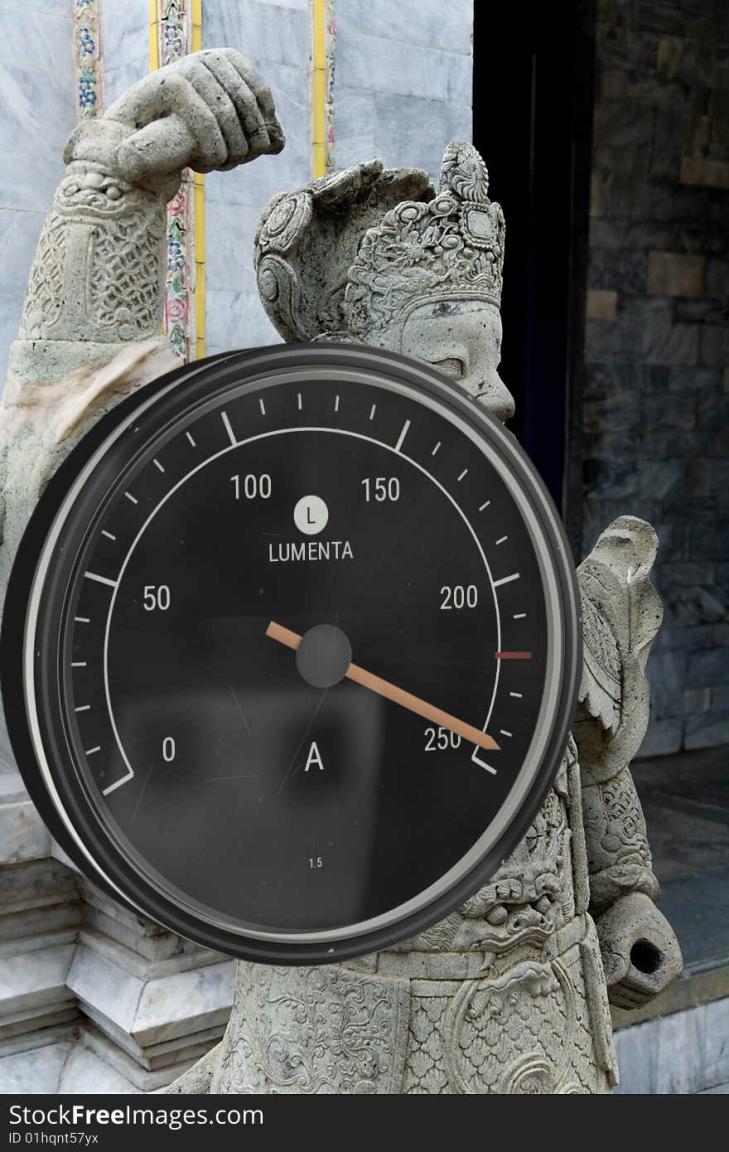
245 A
